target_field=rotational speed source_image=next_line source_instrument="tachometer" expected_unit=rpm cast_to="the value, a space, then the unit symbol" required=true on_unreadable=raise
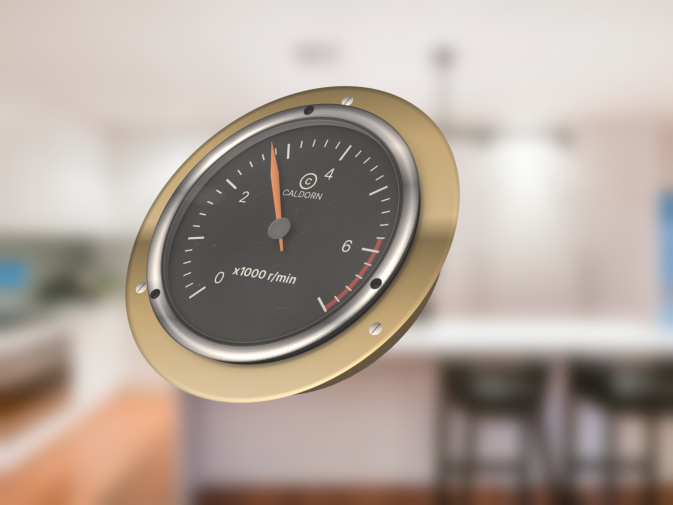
2800 rpm
